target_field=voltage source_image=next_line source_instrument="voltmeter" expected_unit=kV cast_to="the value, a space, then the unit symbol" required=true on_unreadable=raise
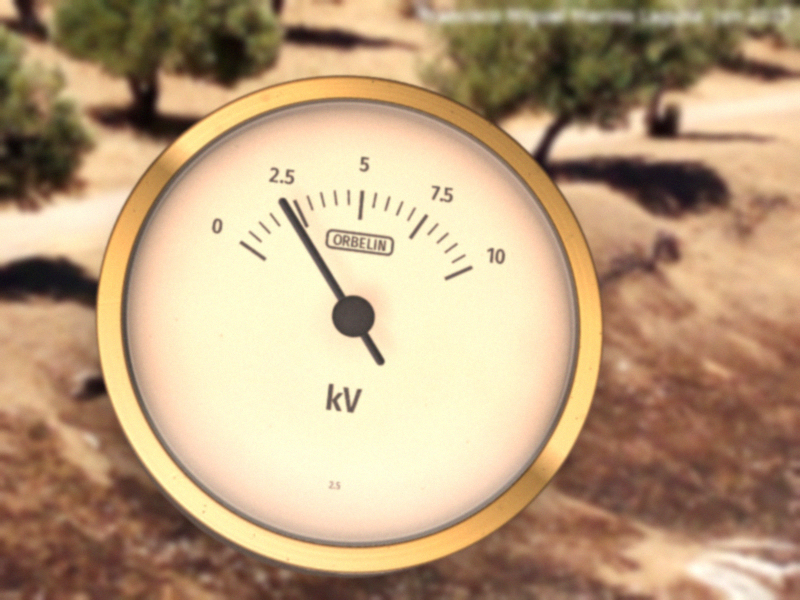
2 kV
